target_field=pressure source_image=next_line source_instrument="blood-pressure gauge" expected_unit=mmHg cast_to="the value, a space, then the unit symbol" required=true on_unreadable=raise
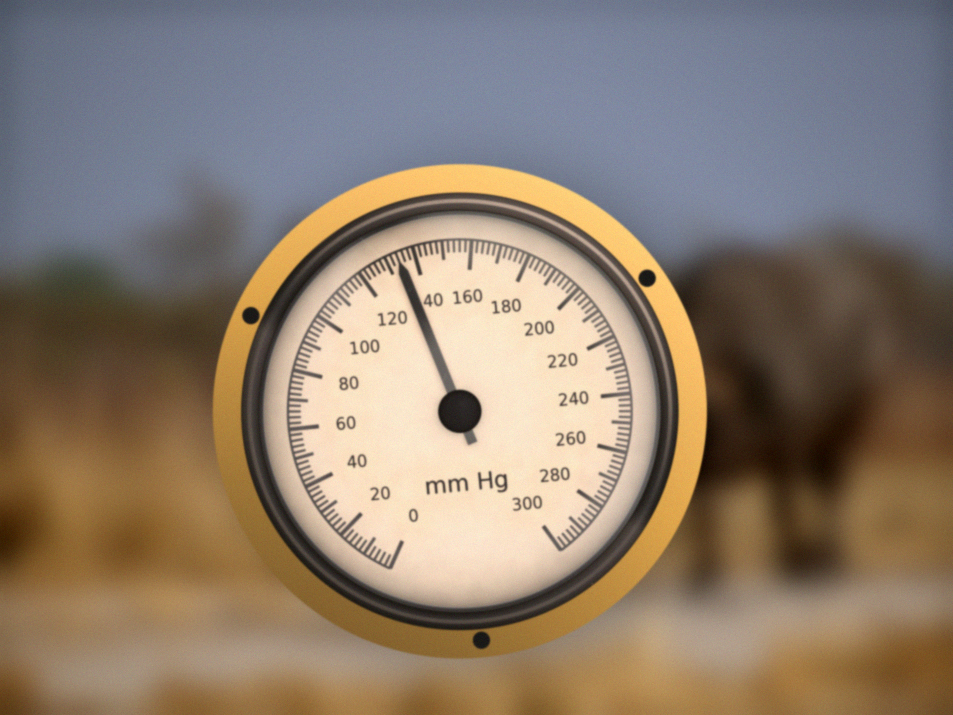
134 mmHg
